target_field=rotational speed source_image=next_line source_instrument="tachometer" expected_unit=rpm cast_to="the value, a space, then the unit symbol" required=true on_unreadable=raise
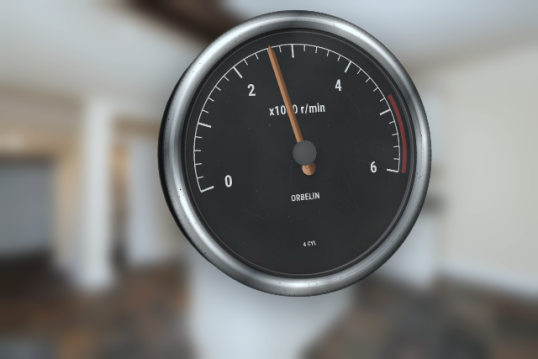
2600 rpm
